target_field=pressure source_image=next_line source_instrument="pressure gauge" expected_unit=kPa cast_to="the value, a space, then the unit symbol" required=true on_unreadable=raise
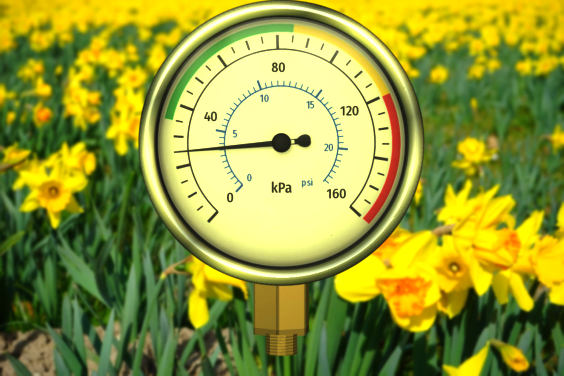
25 kPa
